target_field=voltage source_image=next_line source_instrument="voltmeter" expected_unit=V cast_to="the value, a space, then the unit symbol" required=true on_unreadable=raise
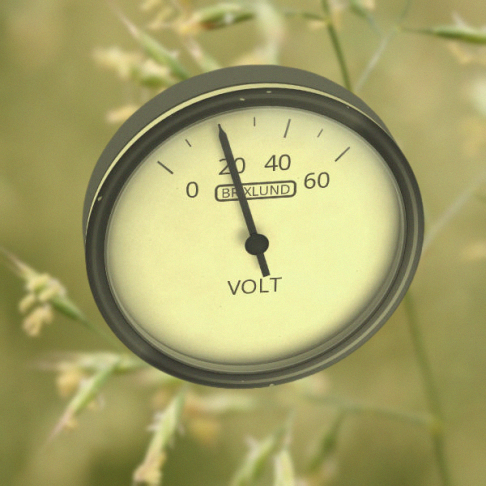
20 V
